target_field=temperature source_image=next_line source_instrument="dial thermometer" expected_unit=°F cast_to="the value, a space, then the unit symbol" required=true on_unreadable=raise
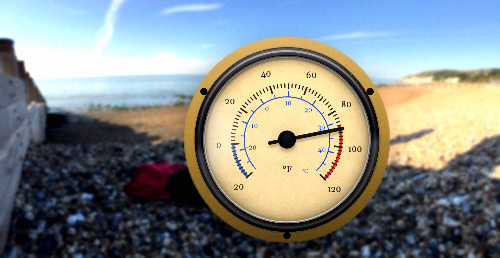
90 °F
